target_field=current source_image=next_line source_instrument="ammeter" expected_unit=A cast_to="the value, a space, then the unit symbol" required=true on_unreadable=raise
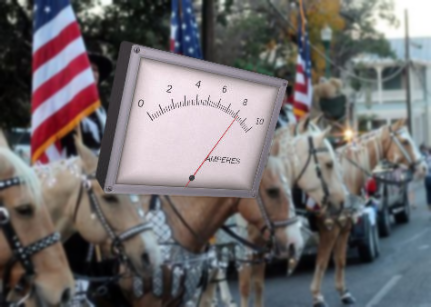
8 A
